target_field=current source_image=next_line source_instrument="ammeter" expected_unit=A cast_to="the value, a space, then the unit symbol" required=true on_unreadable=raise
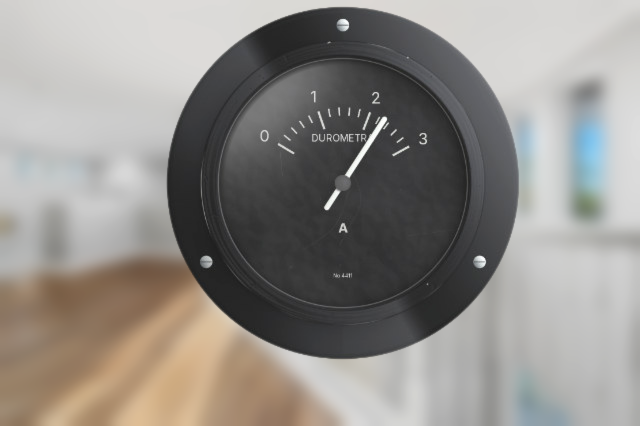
2.3 A
